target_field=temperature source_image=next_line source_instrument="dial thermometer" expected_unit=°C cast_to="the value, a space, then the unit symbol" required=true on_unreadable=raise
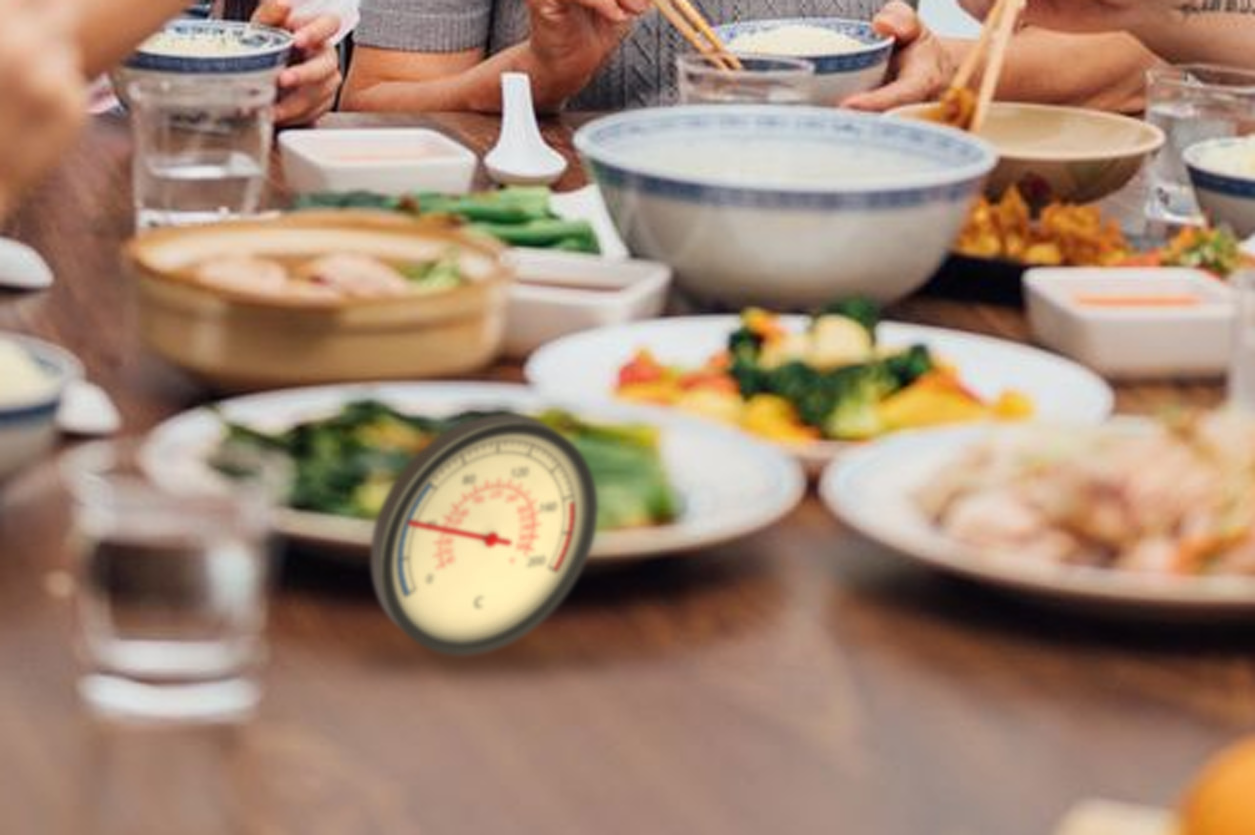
40 °C
